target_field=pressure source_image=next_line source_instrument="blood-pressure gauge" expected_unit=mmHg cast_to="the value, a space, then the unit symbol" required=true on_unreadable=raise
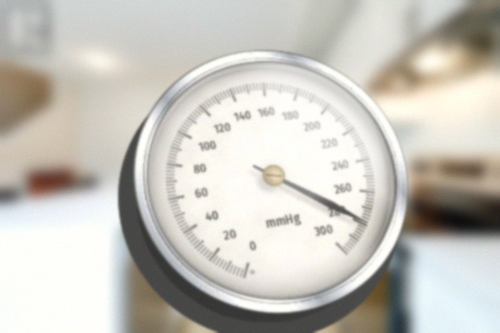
280 mmHg
